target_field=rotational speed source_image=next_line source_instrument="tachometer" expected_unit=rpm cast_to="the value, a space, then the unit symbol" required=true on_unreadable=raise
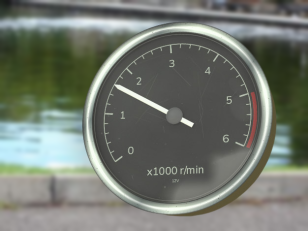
1600 rpm
